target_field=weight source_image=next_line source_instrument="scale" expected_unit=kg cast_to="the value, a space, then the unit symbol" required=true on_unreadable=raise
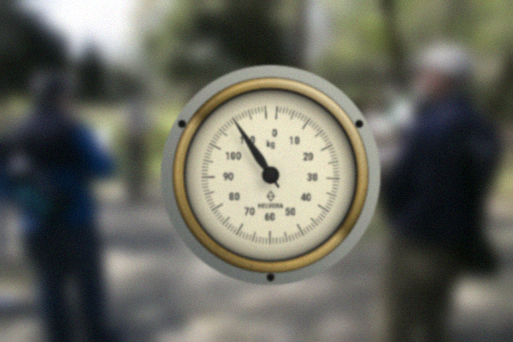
110 kg
